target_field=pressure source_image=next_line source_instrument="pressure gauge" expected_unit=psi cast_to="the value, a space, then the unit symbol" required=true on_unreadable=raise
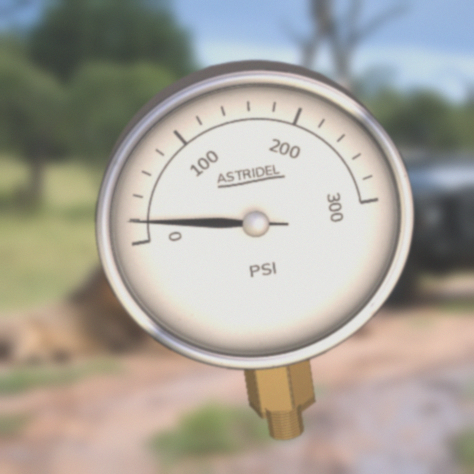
20 psi
